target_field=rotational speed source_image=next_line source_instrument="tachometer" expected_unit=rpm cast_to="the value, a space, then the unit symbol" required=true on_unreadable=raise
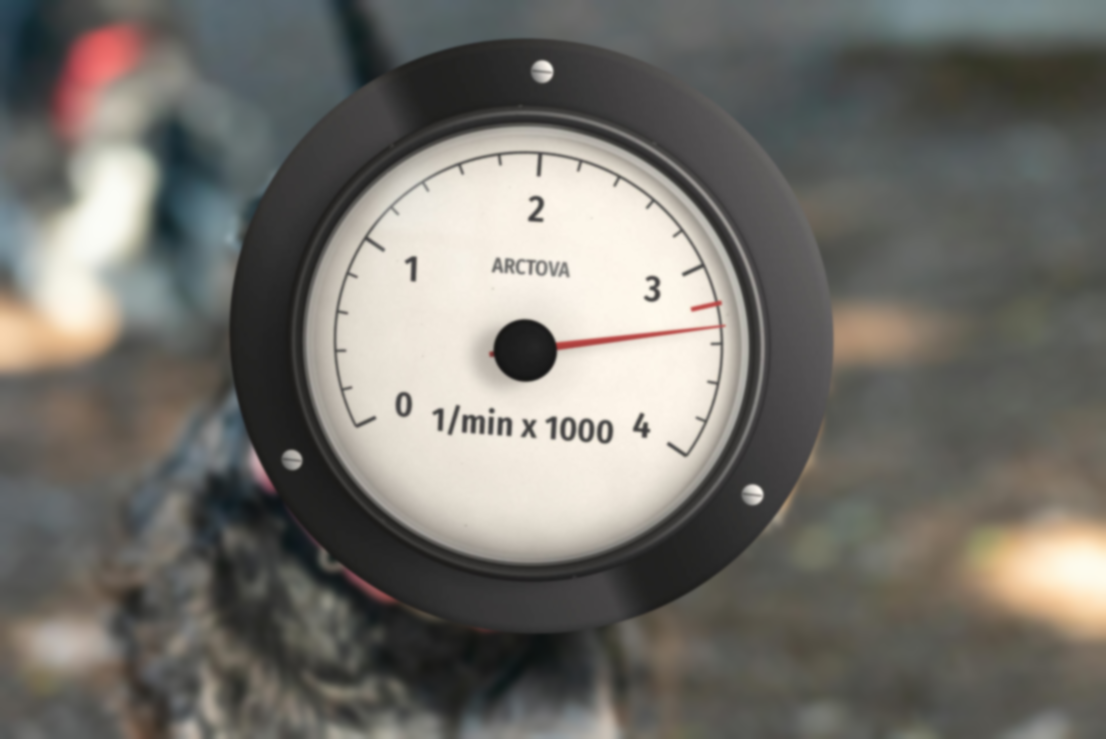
3300 rpm
